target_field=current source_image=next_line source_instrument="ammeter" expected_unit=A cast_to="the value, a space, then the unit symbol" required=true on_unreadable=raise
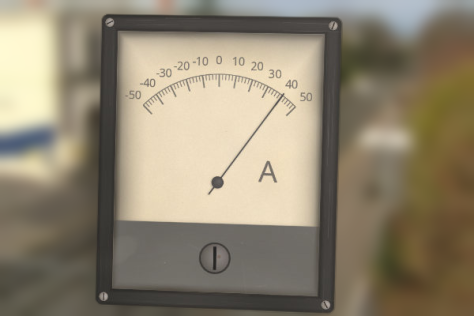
40 A
